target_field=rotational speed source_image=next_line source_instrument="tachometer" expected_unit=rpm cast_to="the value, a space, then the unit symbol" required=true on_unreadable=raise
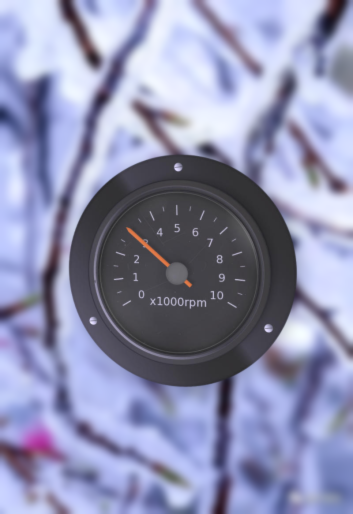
3000 rpm
